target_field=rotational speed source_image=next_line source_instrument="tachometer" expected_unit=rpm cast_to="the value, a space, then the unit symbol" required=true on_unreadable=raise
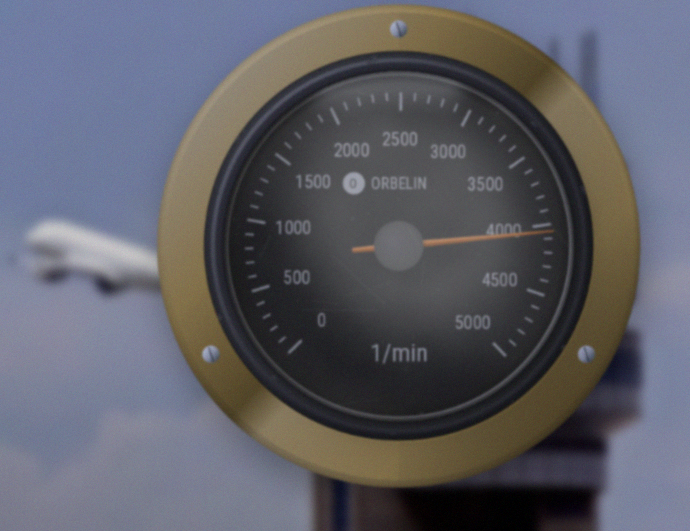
4050 rpm
